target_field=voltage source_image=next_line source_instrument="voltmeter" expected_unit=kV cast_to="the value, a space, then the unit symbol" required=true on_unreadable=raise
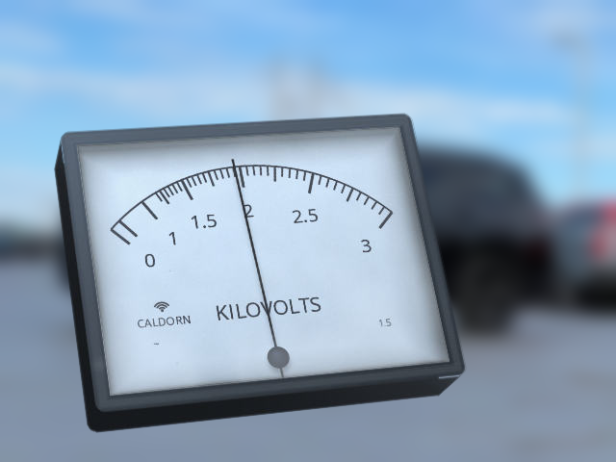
1.95 kV
